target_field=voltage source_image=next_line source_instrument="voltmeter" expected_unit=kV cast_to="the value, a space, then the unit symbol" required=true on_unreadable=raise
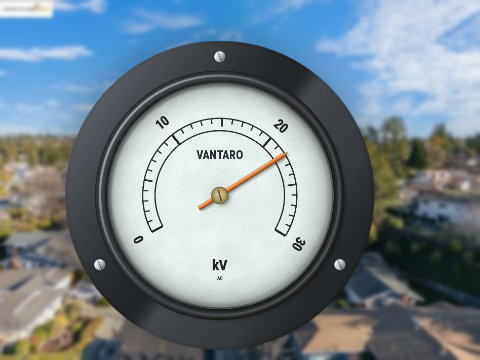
22 kV
